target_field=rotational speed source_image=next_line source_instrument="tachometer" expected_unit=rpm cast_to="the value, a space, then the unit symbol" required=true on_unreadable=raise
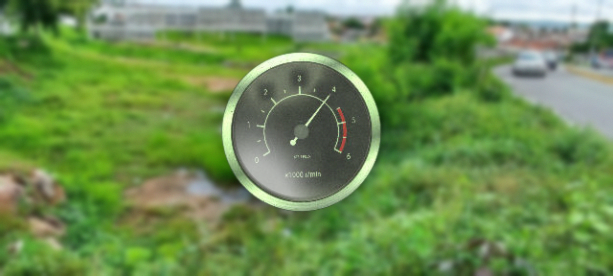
4000 rpm
